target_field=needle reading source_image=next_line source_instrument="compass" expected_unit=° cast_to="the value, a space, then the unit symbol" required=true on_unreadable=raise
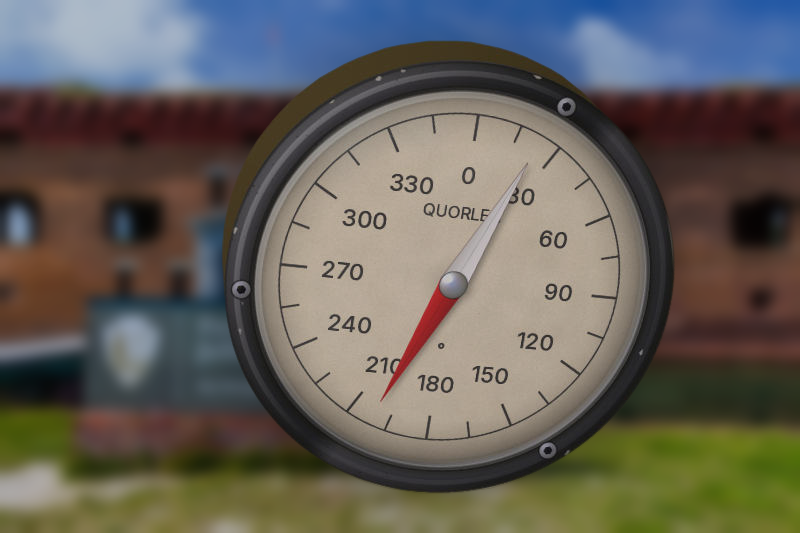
202.5 °
